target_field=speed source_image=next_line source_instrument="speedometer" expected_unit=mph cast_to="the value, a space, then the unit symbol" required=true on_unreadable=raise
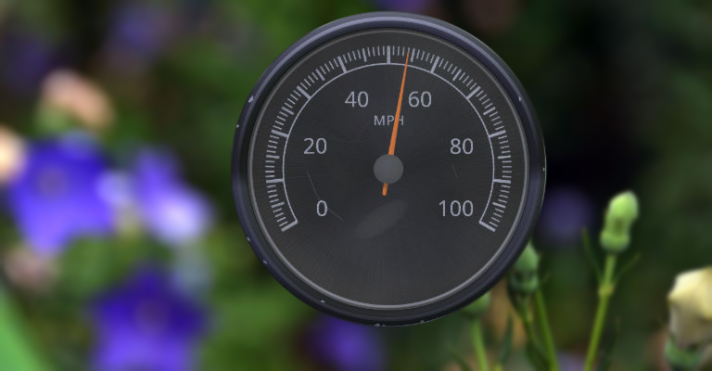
54 mph
